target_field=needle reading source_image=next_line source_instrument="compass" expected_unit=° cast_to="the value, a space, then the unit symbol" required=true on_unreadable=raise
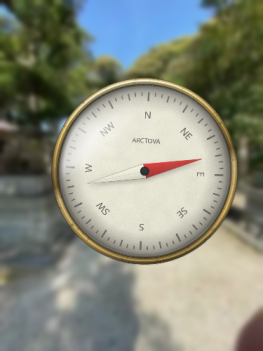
75 °
